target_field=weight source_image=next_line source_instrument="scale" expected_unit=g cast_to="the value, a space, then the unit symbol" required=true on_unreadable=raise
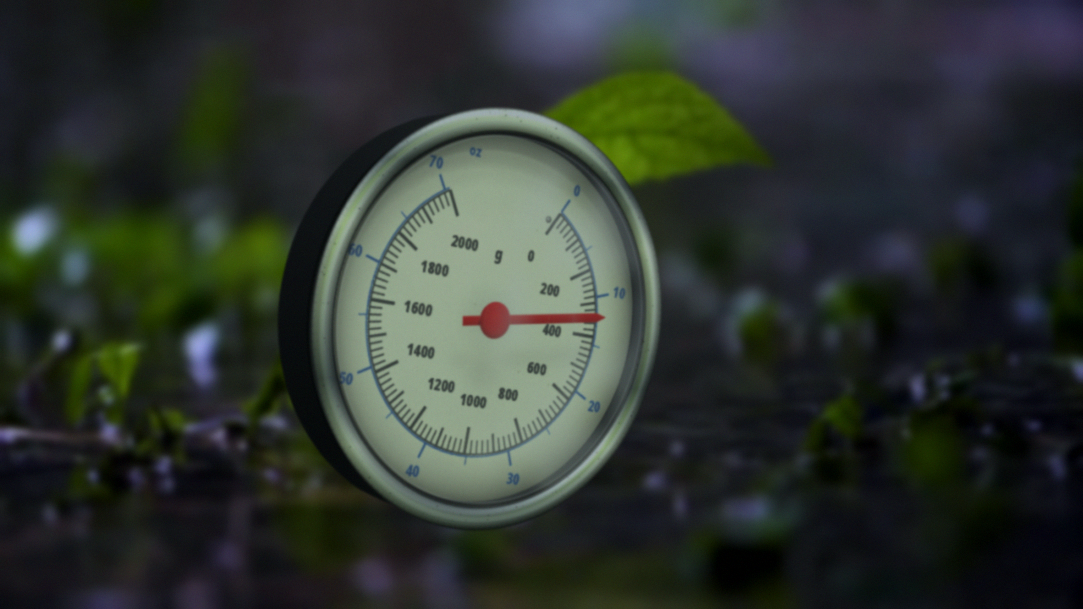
340 g
